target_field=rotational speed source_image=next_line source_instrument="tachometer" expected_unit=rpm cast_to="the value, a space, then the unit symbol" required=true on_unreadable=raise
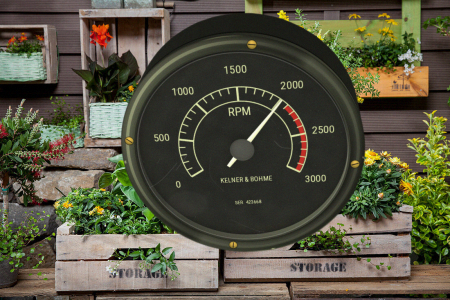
2000 rpm
